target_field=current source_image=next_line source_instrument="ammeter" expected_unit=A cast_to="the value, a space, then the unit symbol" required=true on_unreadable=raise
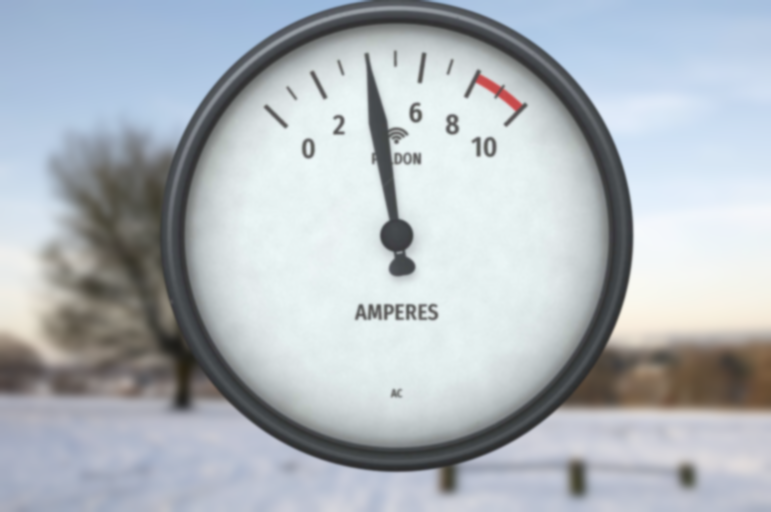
4 A
